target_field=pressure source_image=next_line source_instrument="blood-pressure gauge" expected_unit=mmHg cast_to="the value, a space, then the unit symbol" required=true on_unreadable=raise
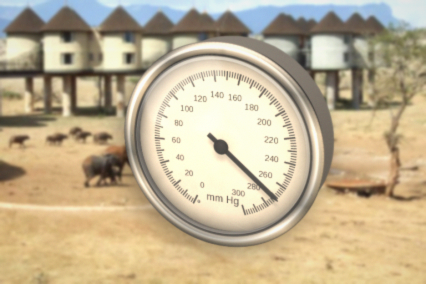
270 mmHg
